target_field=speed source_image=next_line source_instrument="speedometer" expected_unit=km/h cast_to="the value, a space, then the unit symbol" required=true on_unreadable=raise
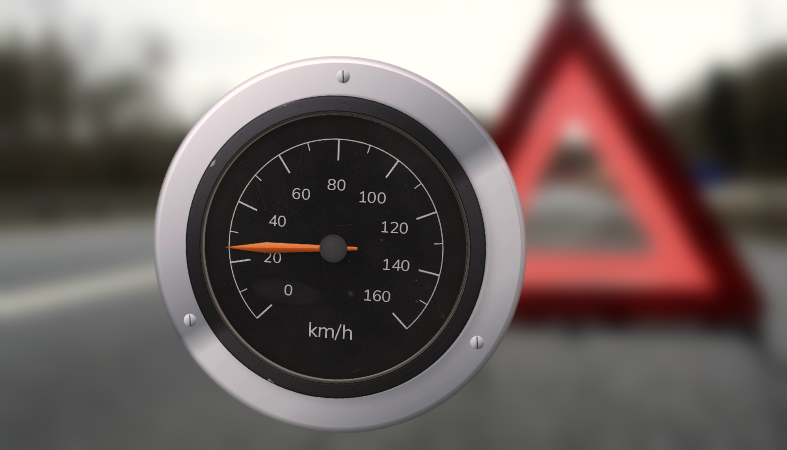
25 km/h
